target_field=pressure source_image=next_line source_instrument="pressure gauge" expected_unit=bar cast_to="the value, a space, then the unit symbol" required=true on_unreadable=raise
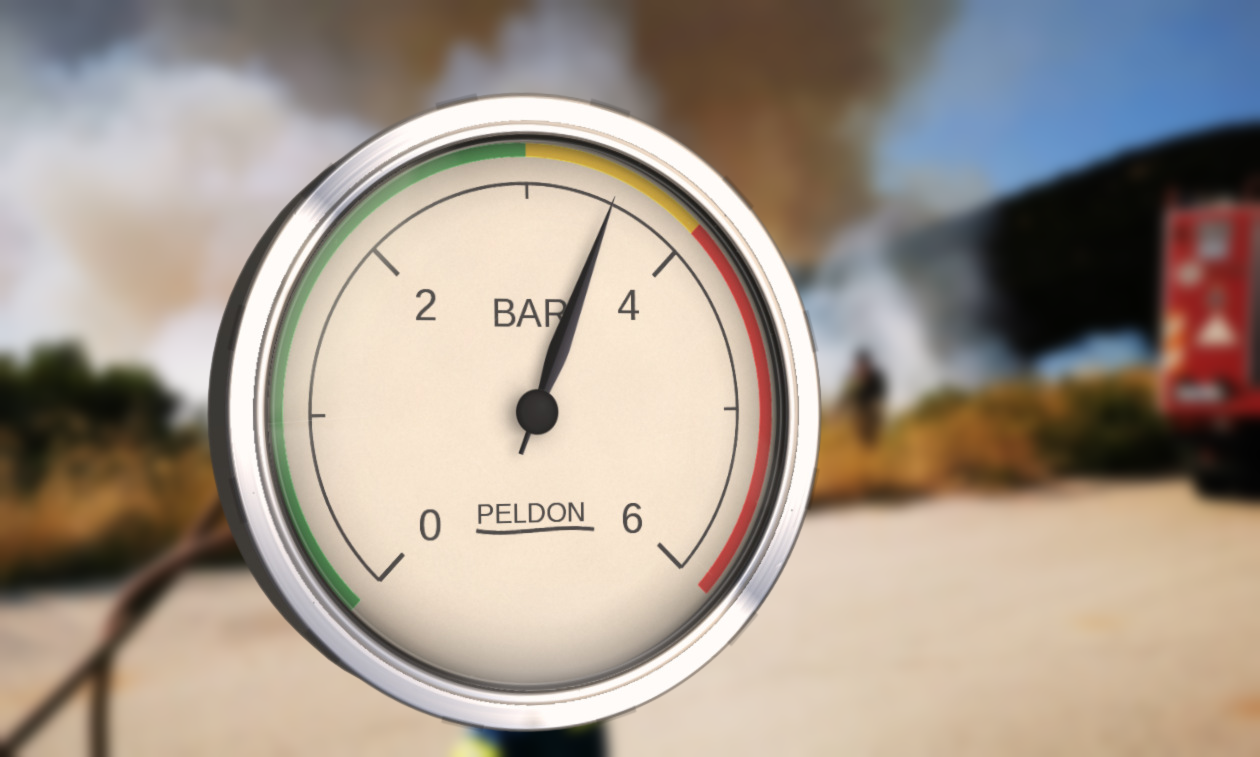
3.5 bar
